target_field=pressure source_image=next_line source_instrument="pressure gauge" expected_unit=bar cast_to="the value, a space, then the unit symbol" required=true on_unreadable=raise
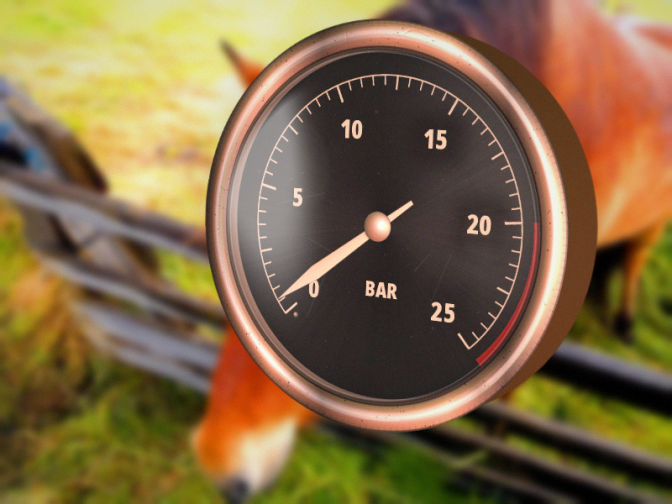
0.5 bar
